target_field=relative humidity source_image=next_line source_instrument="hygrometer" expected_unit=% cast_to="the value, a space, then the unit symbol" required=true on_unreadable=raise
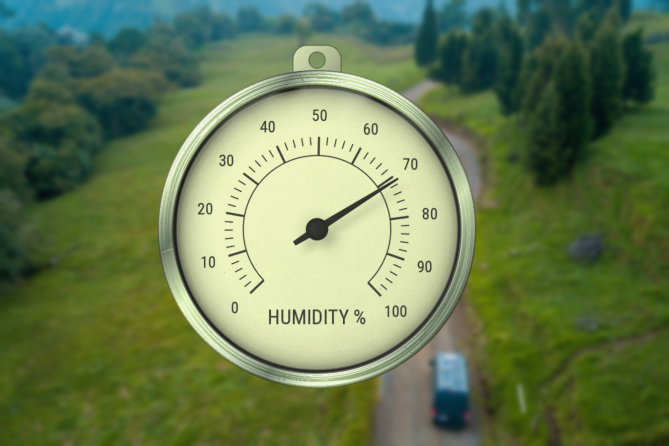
71 %
